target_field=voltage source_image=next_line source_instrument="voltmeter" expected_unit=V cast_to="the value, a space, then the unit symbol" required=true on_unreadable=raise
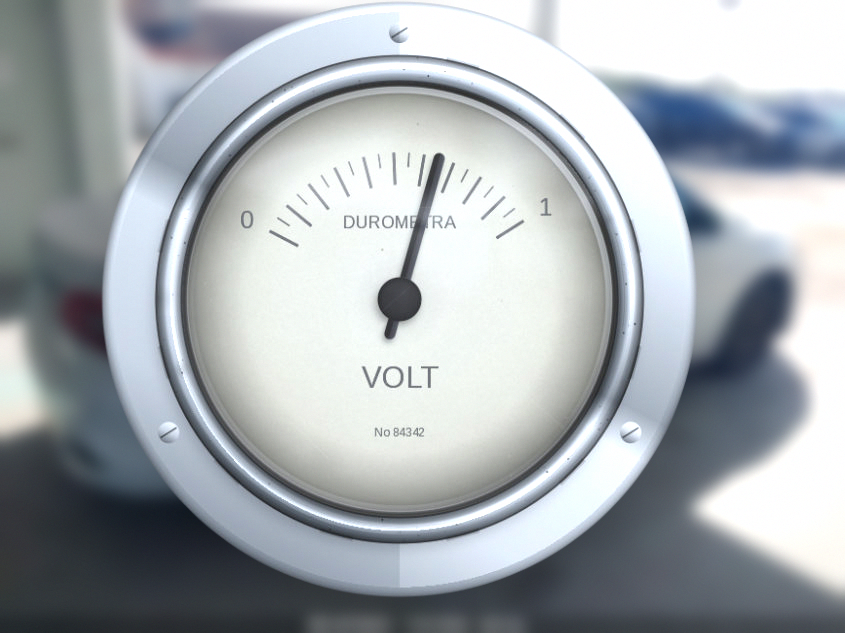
0.65 V
